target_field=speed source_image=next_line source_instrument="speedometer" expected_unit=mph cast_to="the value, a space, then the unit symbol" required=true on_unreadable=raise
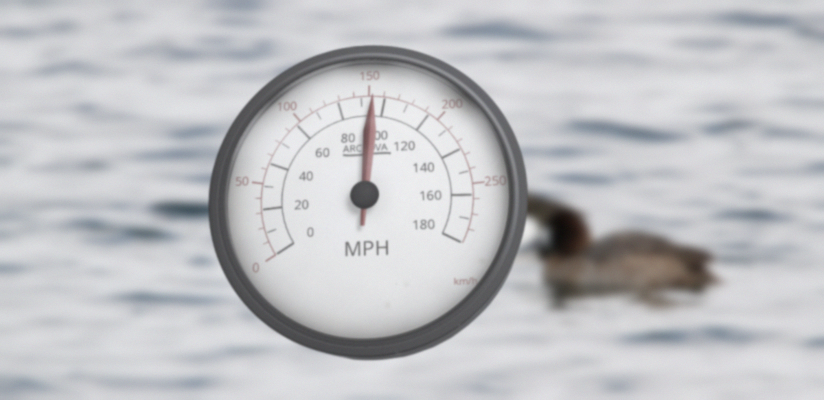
95 mph
